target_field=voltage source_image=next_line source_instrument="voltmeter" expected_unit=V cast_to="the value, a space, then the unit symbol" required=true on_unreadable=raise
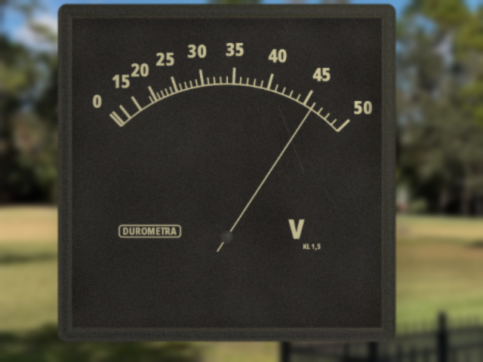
46 V
